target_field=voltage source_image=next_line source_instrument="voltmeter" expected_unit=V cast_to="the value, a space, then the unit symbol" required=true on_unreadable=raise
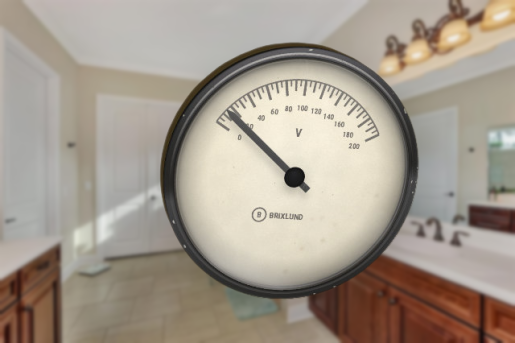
15 V
